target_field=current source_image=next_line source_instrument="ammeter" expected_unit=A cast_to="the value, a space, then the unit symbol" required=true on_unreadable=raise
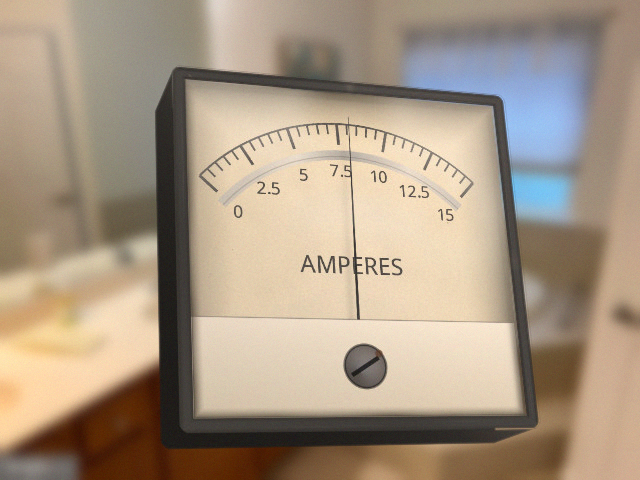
8 A
